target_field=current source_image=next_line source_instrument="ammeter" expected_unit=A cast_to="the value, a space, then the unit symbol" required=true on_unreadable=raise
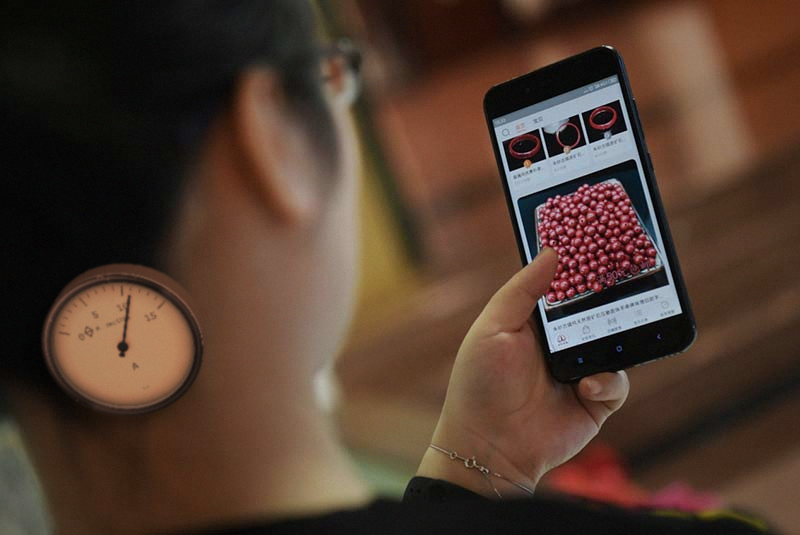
11 A
